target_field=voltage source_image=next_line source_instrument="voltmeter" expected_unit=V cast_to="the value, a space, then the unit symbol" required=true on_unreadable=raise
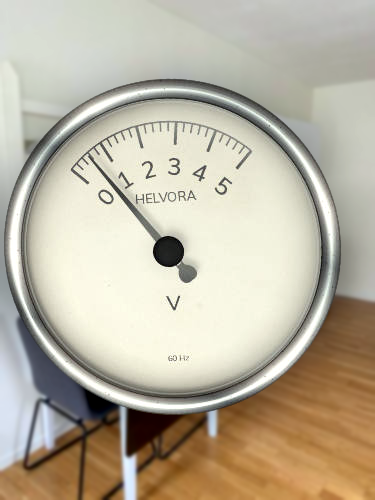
0.6 V
